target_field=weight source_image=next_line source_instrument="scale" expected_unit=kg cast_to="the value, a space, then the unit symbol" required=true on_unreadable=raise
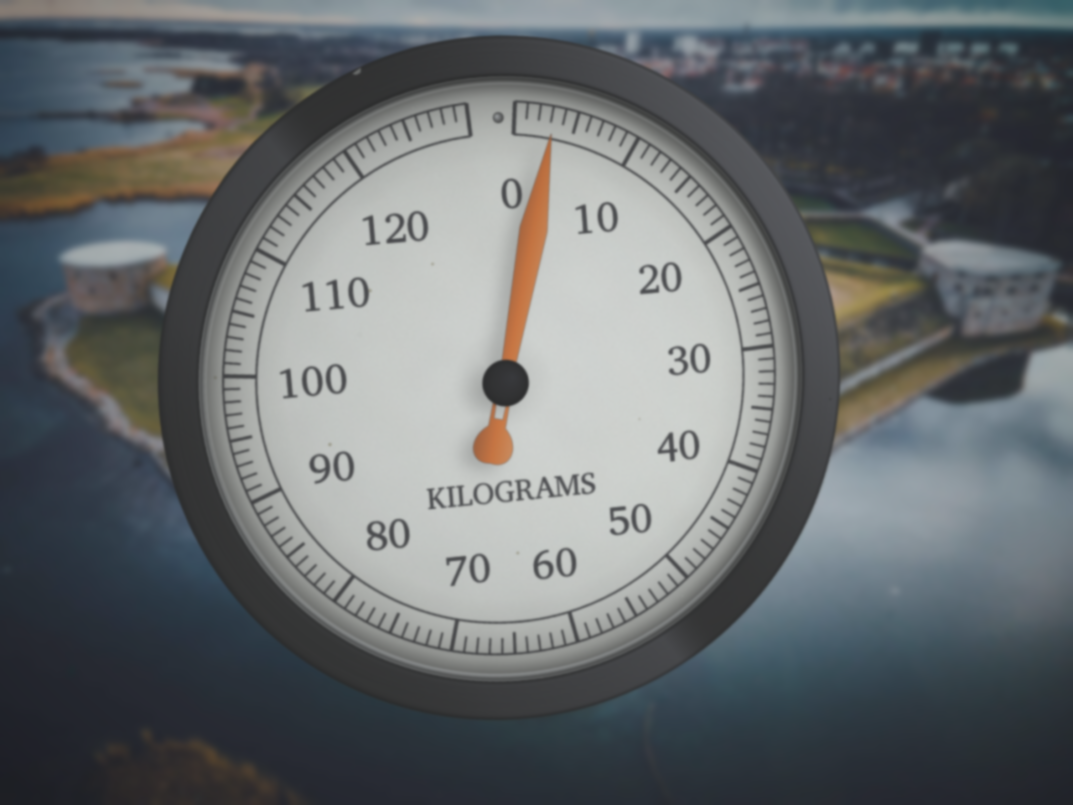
3 kg
